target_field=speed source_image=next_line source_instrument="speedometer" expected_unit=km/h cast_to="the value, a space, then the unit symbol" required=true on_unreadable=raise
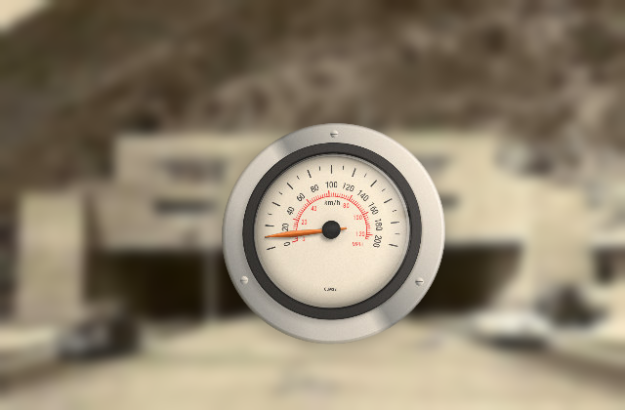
10 km/h
